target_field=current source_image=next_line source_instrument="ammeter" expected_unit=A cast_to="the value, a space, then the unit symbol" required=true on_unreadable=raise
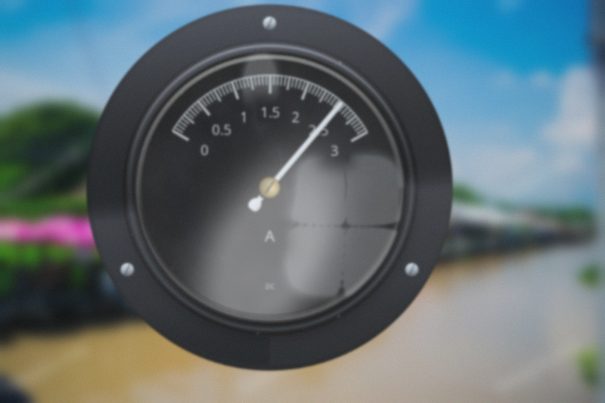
2.5 A
